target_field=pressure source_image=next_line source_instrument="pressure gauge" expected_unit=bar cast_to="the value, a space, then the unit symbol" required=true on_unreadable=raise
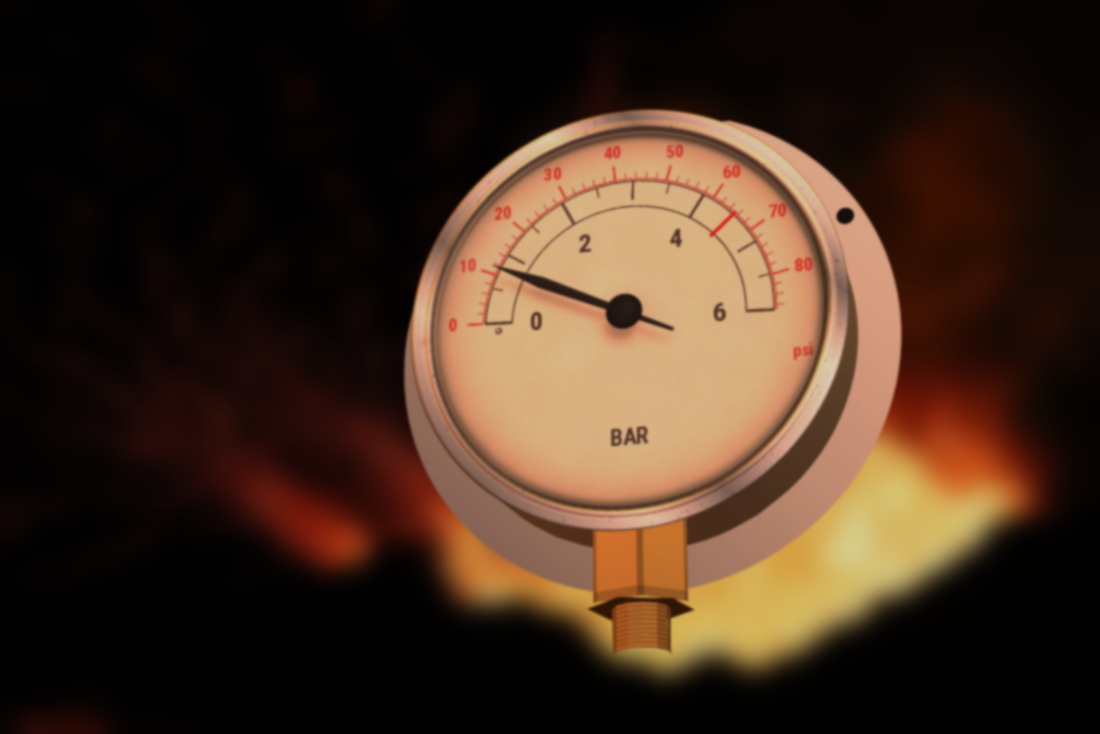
0.75 bar
